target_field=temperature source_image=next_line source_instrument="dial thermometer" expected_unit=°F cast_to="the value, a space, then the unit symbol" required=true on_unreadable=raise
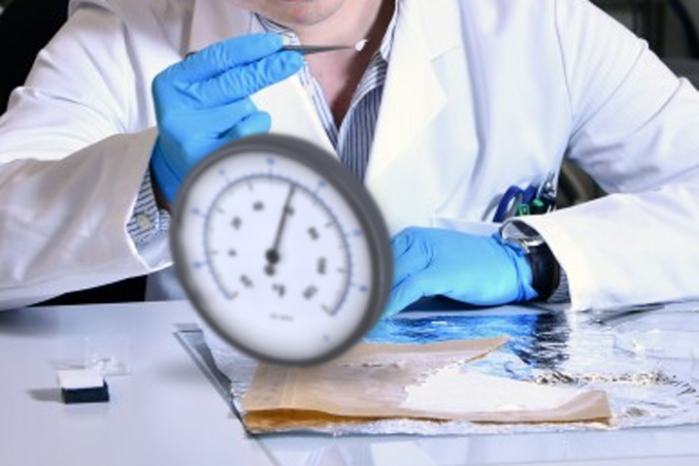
60 °F
